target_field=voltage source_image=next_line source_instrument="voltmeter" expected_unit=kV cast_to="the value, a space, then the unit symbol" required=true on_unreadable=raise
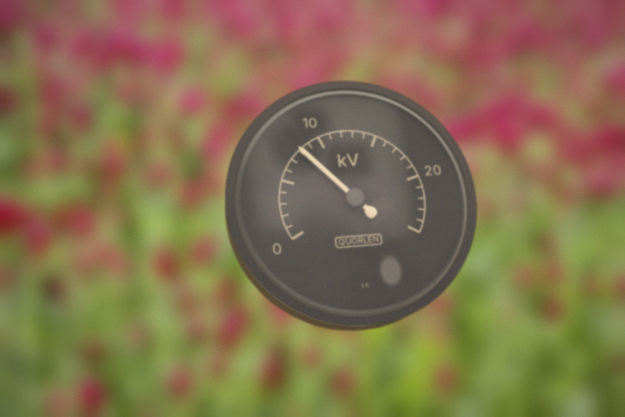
8 kV
